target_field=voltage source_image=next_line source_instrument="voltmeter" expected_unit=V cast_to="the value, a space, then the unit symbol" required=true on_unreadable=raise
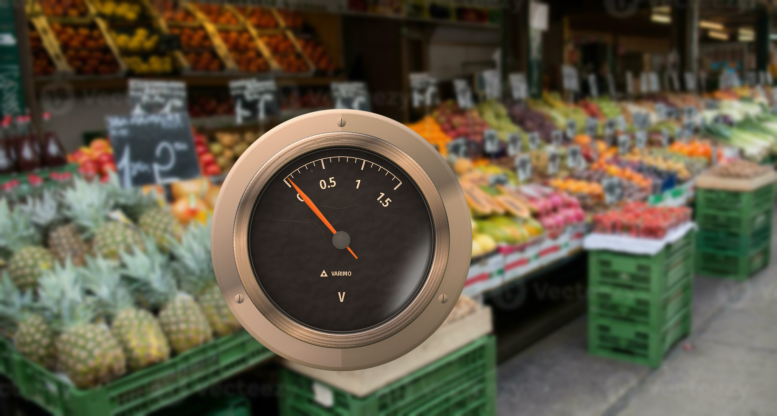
0.05 V
